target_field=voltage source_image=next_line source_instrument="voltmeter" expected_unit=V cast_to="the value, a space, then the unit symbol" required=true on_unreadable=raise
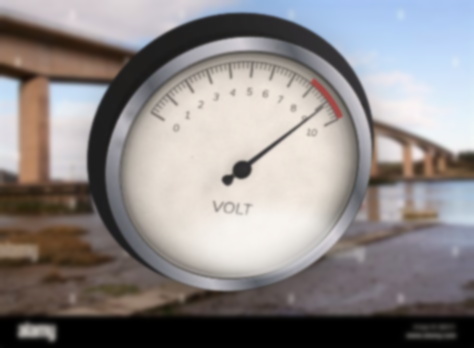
9 V
